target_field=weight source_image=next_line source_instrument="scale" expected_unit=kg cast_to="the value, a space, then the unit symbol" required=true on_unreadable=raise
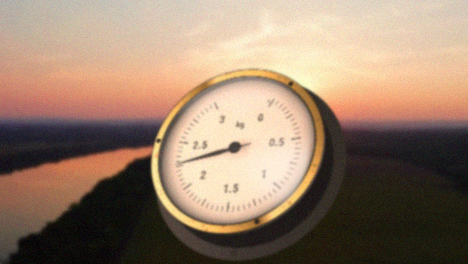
2.25 kg
